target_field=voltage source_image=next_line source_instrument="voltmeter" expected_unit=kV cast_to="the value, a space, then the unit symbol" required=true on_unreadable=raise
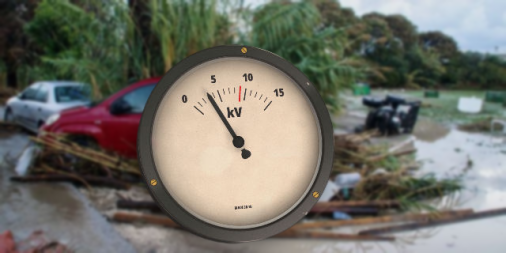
3 kV
